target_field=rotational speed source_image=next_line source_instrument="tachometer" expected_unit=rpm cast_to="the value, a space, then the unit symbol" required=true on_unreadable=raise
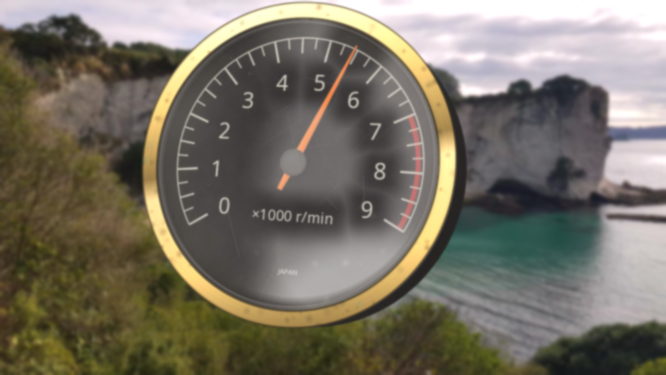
5500 rpm
